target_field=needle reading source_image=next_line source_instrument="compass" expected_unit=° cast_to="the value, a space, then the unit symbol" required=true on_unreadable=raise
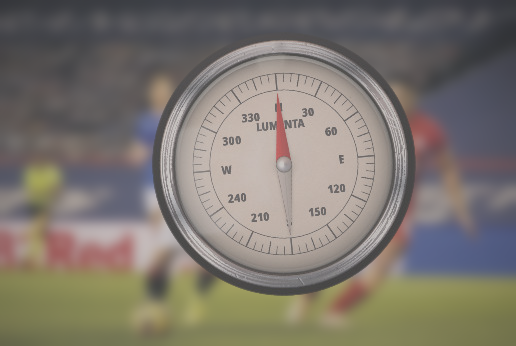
0 °
